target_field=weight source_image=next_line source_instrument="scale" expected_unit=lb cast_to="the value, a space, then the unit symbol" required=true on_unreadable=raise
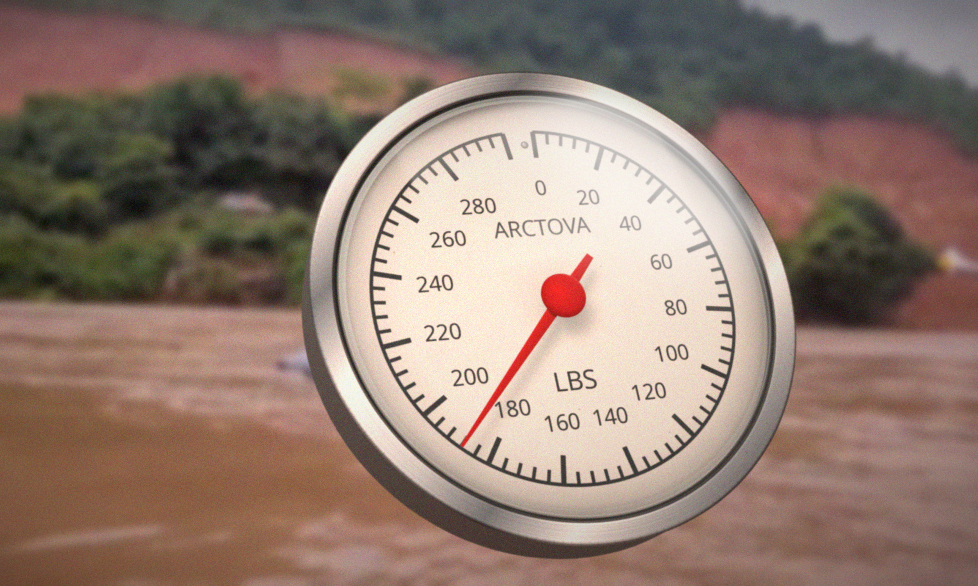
188 lb
